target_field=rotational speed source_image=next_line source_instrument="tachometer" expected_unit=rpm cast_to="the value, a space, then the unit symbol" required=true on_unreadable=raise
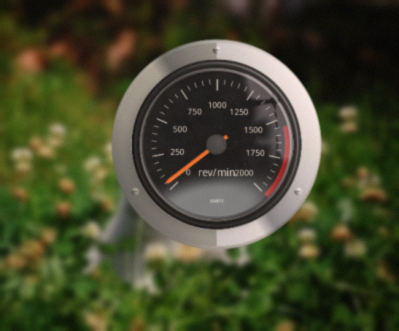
50 rpm
